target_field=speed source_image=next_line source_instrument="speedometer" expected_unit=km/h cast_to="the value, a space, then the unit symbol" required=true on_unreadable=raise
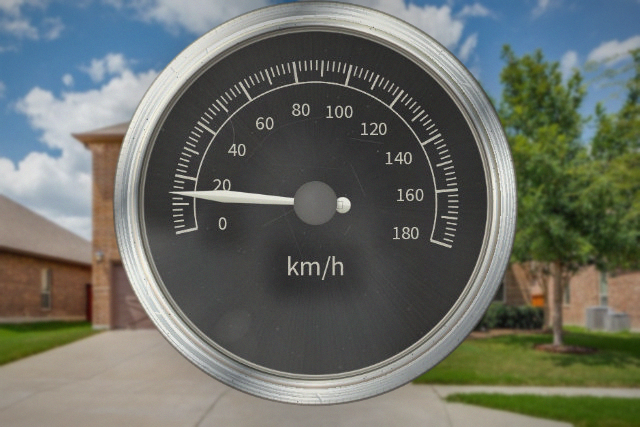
14 km/h
